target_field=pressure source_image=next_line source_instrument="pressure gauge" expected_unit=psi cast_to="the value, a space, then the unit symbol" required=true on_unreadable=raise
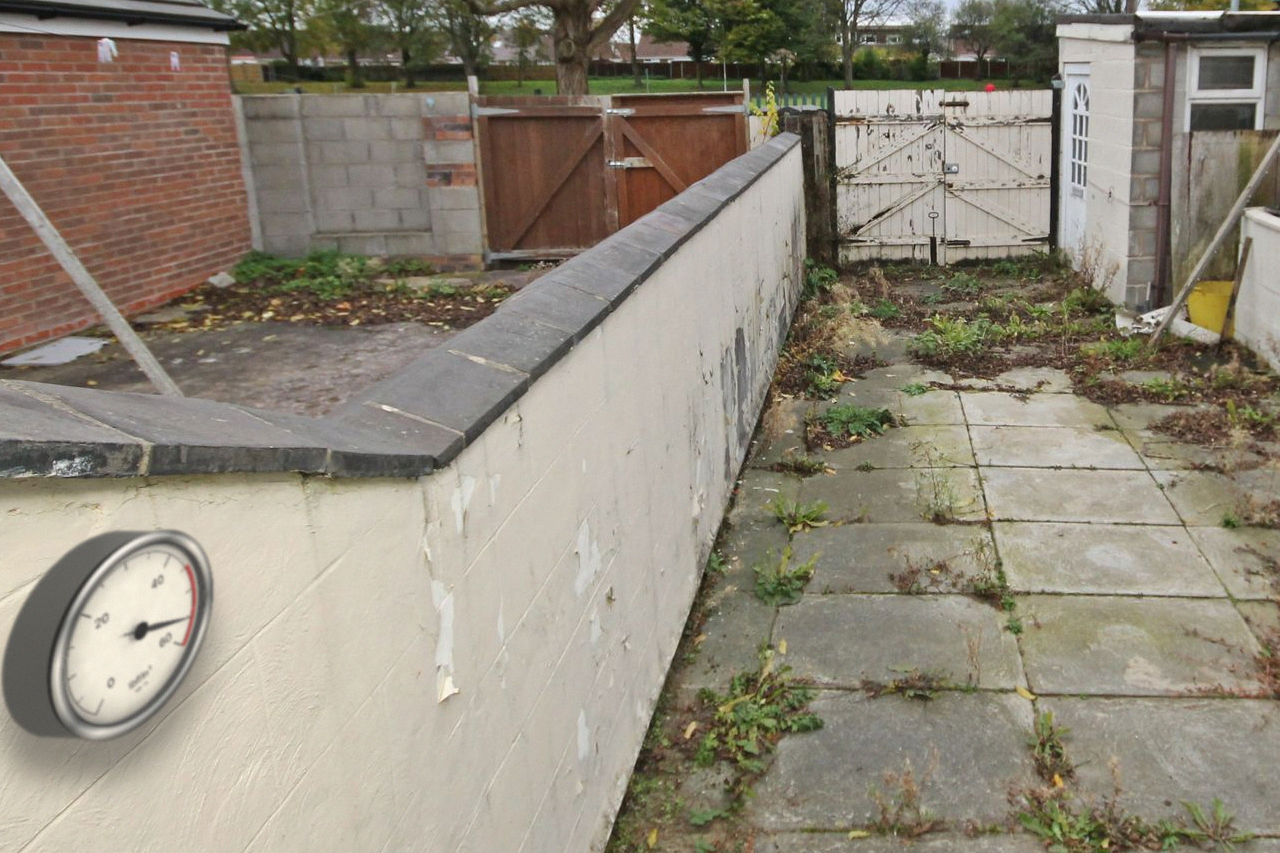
55 psi
